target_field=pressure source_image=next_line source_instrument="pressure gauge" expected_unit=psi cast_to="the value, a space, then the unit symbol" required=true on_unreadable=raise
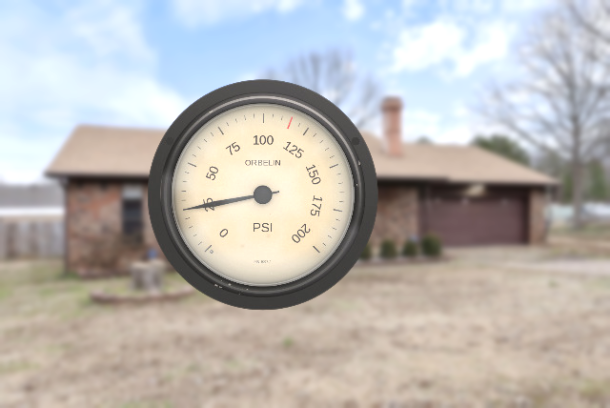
25 psi
